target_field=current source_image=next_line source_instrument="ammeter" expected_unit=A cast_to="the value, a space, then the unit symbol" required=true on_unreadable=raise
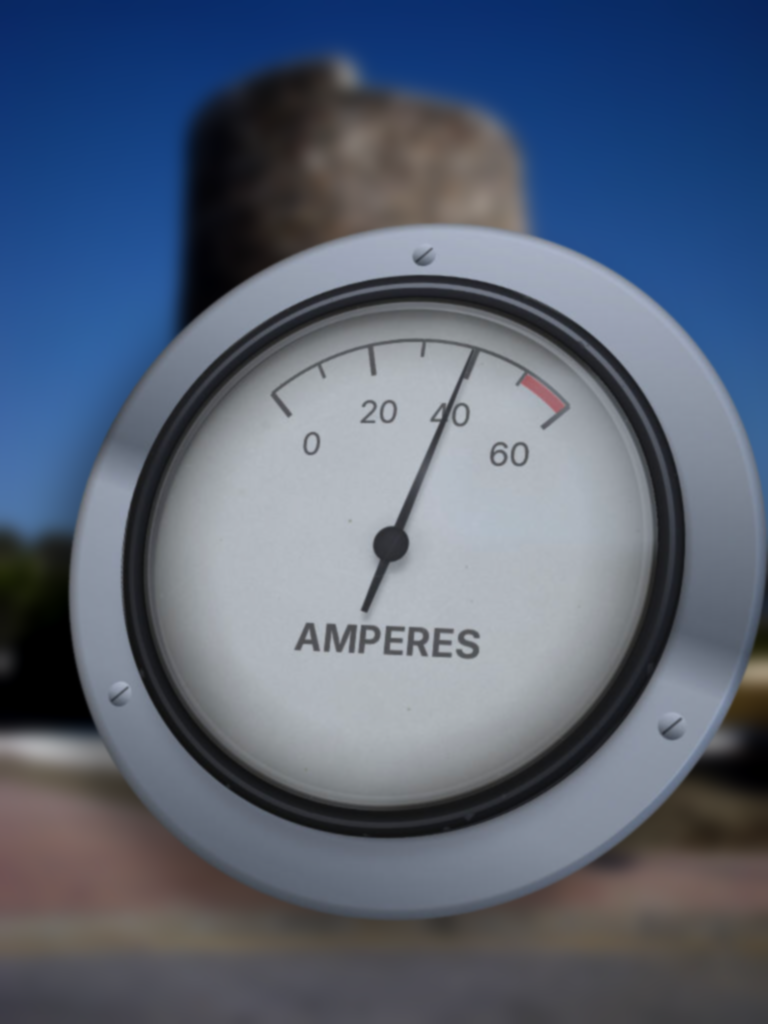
40 A
